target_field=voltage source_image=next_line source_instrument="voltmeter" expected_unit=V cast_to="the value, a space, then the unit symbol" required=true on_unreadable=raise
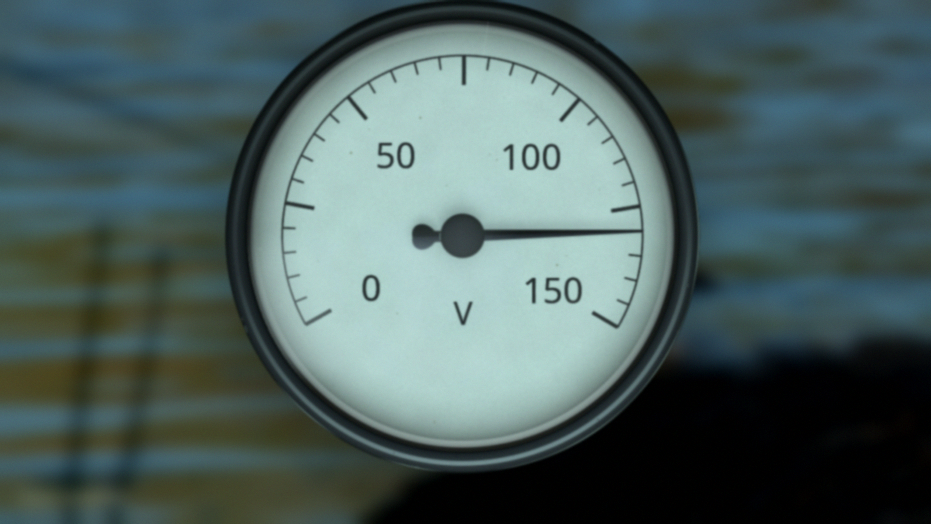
130 V
